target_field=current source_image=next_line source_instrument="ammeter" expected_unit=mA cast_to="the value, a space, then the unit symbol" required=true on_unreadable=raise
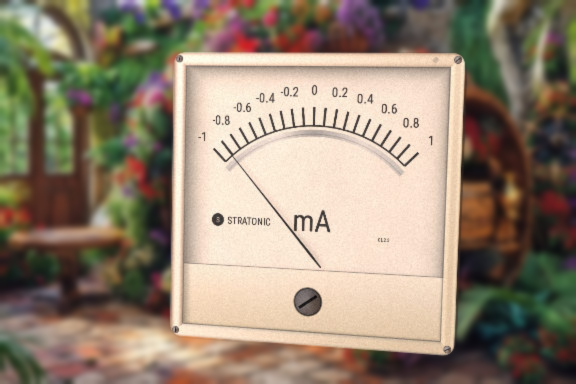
-0.9 mA
